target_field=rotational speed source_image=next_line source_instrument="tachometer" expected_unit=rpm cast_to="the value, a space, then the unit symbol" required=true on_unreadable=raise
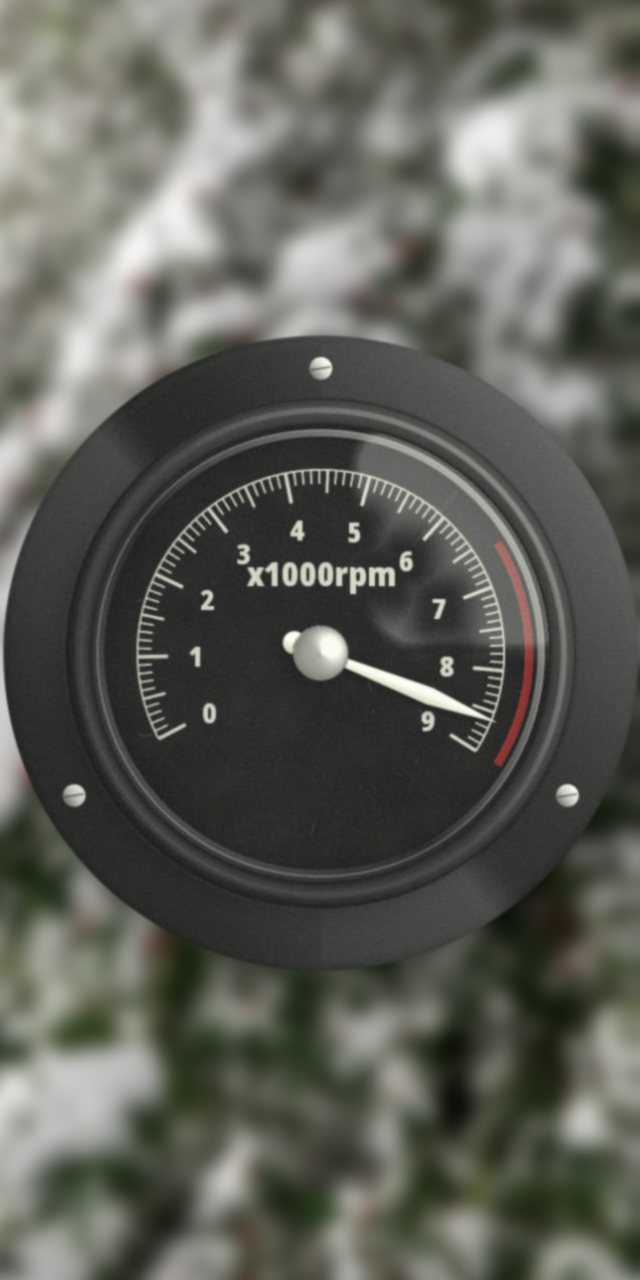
8600 rpm
